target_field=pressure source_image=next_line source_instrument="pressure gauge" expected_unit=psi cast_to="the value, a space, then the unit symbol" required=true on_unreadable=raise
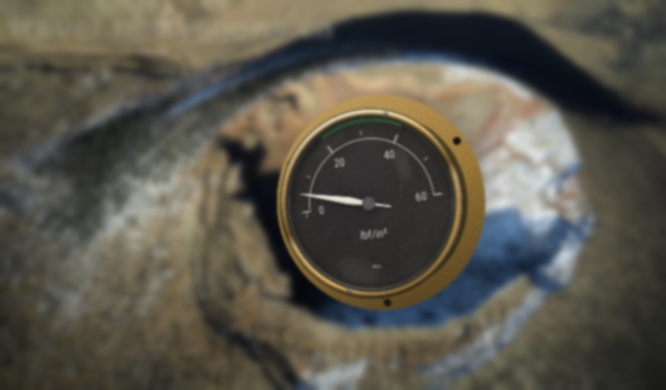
5 psi
